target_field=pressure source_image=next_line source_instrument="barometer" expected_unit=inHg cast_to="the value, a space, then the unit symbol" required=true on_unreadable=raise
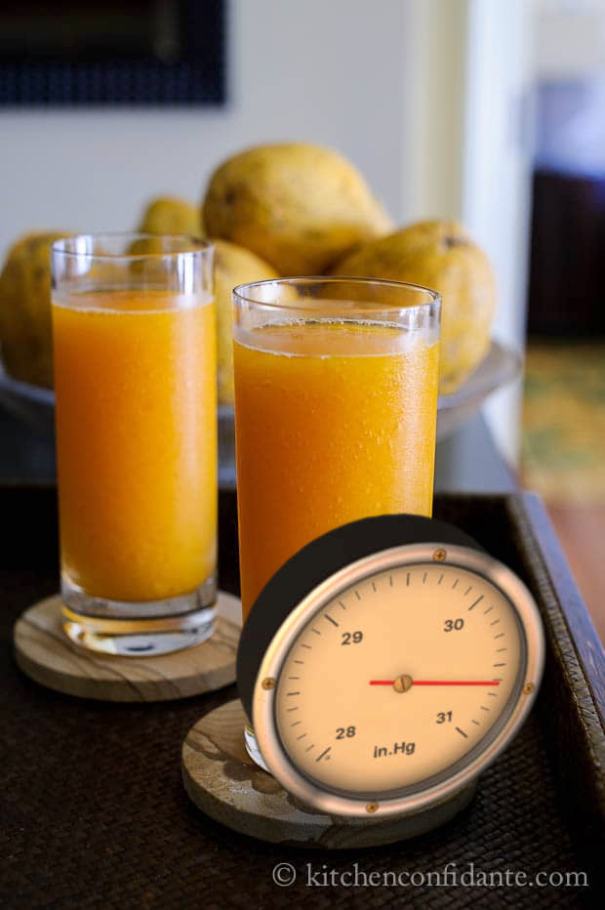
30.6 inHg
